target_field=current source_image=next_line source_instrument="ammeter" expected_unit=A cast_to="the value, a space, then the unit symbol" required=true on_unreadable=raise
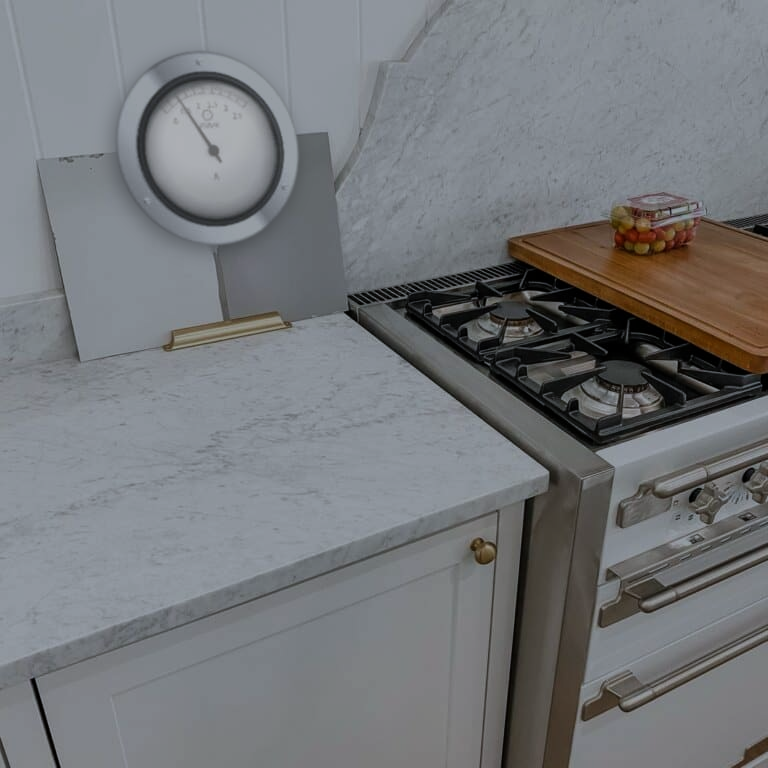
0.5 A
